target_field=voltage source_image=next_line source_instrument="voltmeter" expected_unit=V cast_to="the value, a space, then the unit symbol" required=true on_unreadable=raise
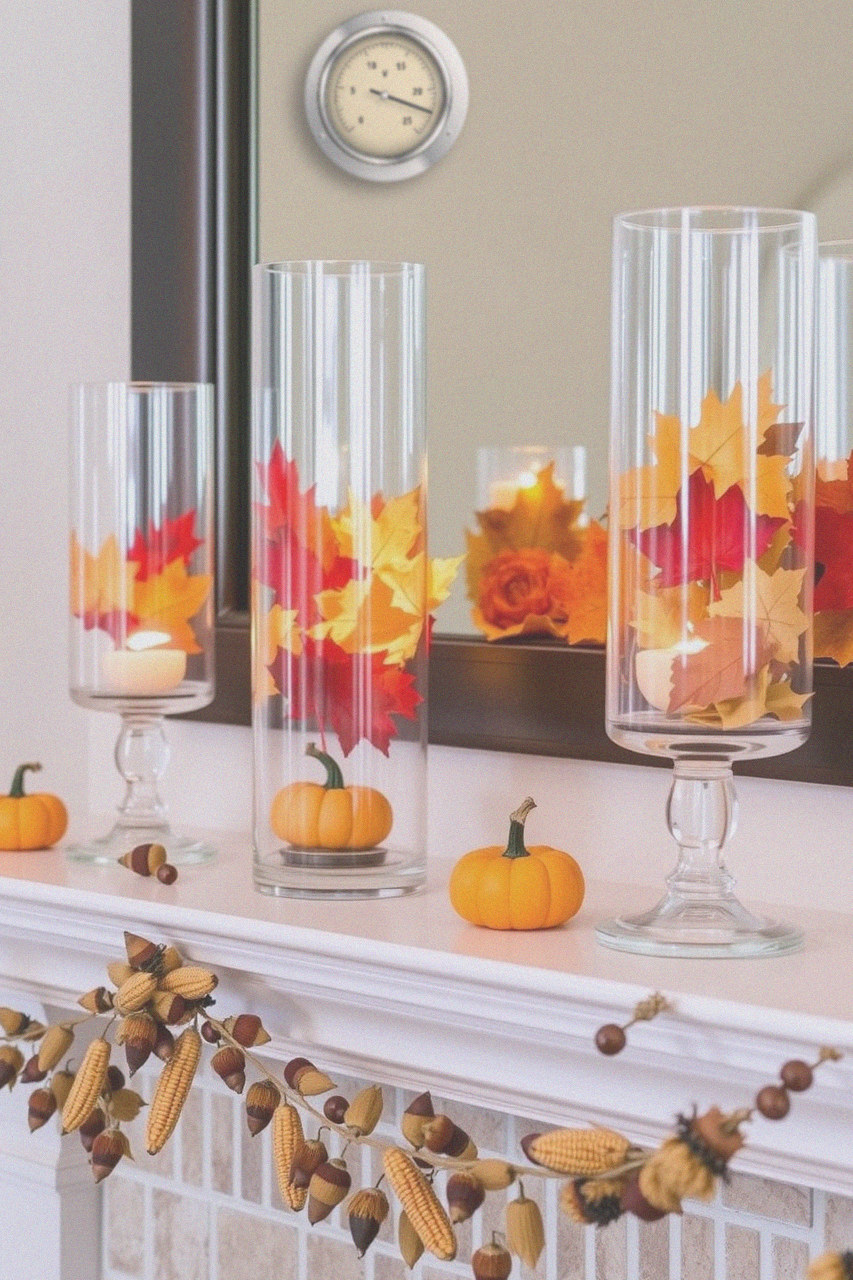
22.5 V
